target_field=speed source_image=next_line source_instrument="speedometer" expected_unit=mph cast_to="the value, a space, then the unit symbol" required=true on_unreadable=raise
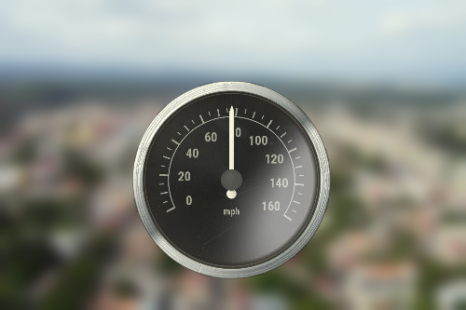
77.5 mph
